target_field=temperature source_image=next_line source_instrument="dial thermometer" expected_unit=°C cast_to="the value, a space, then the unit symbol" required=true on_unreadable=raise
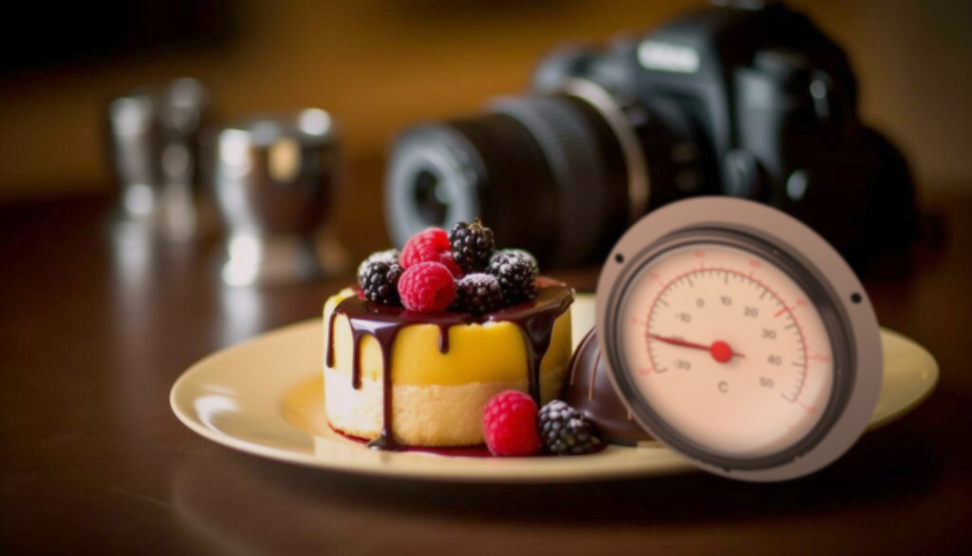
-20 °C
